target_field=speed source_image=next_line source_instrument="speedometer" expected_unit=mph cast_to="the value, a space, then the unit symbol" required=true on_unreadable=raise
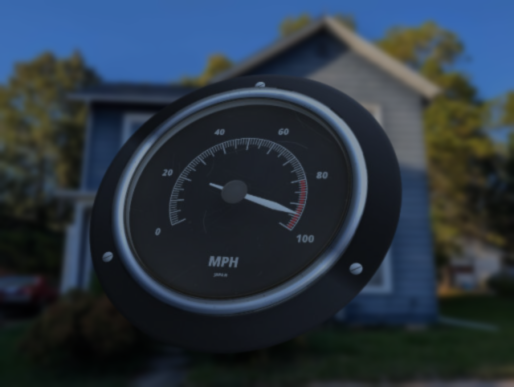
95 mph
